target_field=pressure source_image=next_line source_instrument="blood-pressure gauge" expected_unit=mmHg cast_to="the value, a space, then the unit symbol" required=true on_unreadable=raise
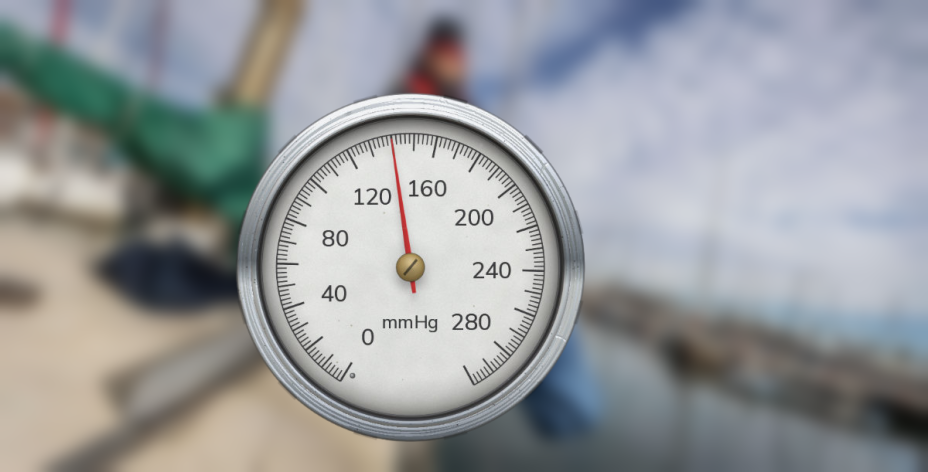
140 mmHg
